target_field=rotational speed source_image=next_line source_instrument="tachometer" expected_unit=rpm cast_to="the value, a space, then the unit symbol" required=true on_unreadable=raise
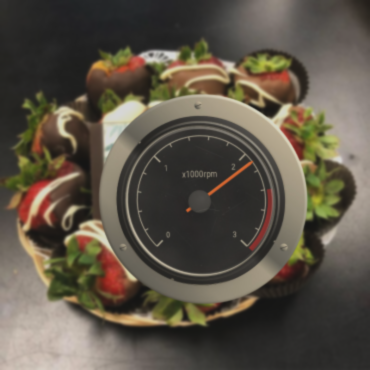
2100 rpm
